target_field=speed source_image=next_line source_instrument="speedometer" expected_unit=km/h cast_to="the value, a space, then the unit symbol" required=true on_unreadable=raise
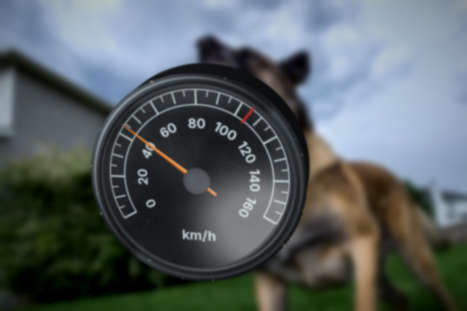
45 km/h
